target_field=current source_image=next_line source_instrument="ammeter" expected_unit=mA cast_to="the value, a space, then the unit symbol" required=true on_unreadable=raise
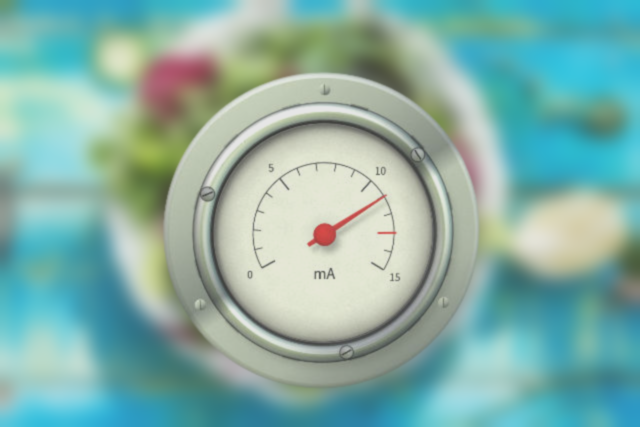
11 mA
